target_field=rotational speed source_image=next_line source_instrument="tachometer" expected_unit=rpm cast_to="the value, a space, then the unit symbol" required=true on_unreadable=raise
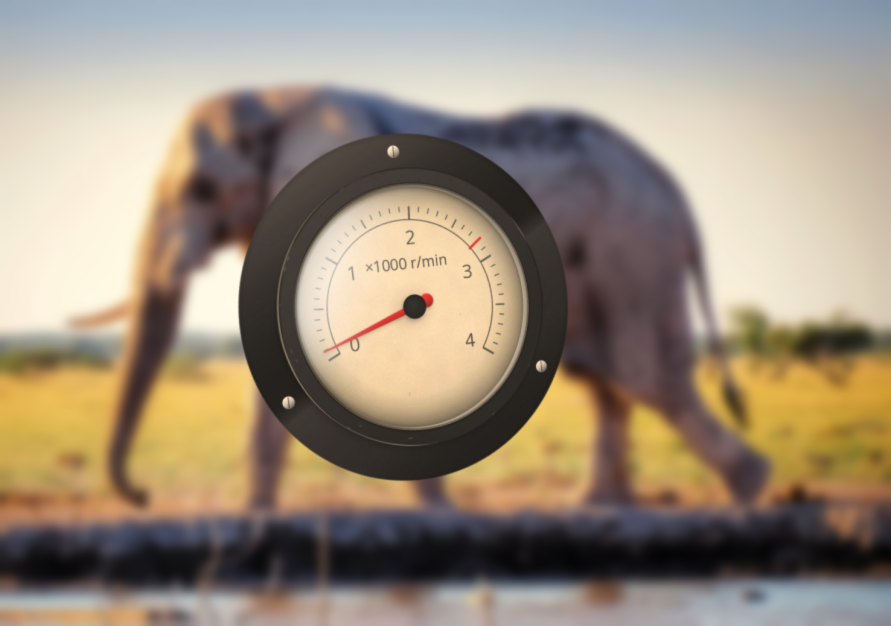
100 rpm
